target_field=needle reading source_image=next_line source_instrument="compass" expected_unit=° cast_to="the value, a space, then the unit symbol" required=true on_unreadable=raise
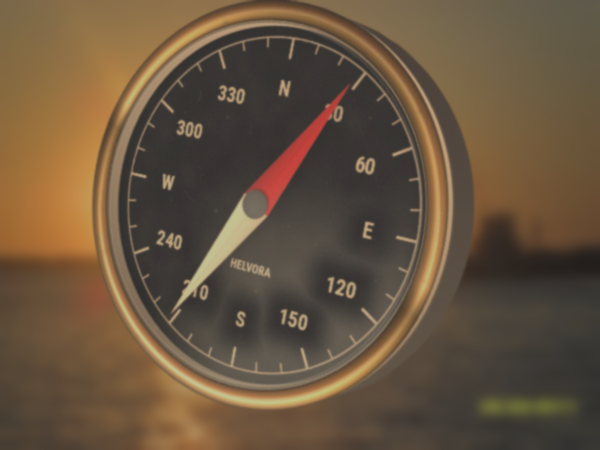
30 °
